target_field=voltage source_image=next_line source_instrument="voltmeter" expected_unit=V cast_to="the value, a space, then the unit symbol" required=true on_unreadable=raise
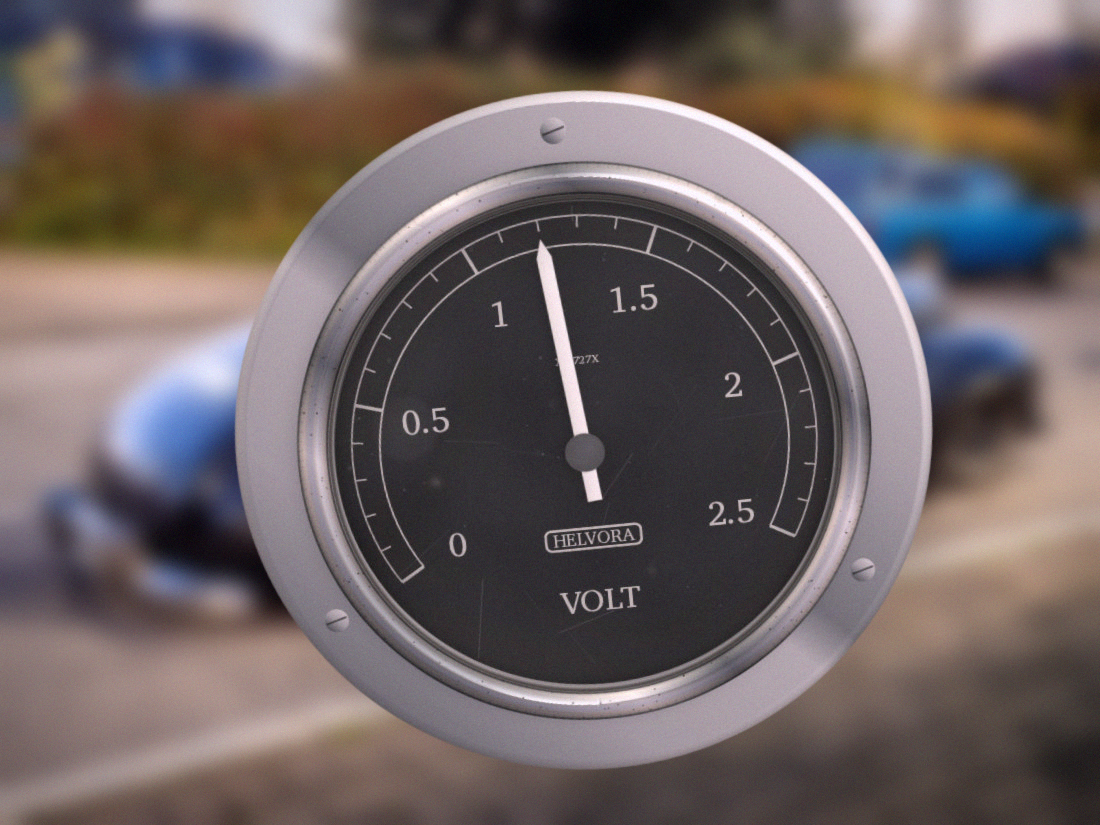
1.2 V
